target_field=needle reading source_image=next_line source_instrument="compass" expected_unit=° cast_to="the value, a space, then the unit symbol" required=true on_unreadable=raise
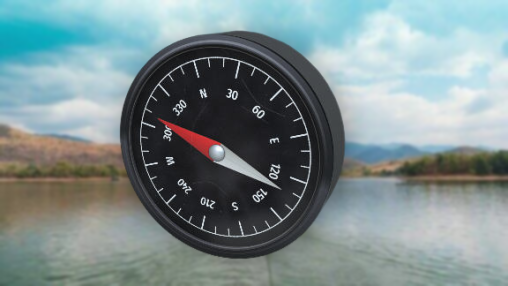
310 °
